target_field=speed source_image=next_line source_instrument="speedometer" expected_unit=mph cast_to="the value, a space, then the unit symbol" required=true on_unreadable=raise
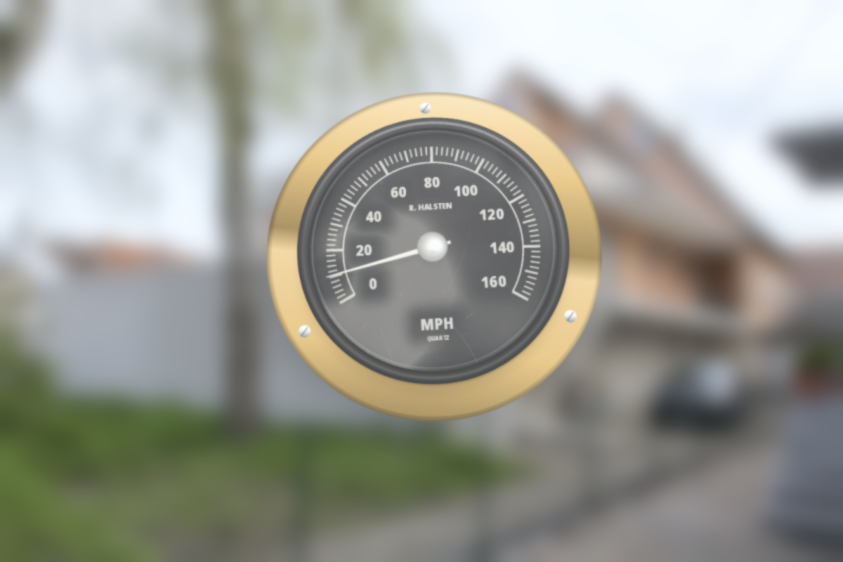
10 mph
